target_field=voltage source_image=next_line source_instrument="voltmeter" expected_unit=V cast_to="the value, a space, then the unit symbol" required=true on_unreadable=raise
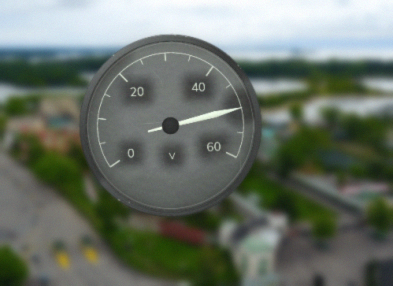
50 V
